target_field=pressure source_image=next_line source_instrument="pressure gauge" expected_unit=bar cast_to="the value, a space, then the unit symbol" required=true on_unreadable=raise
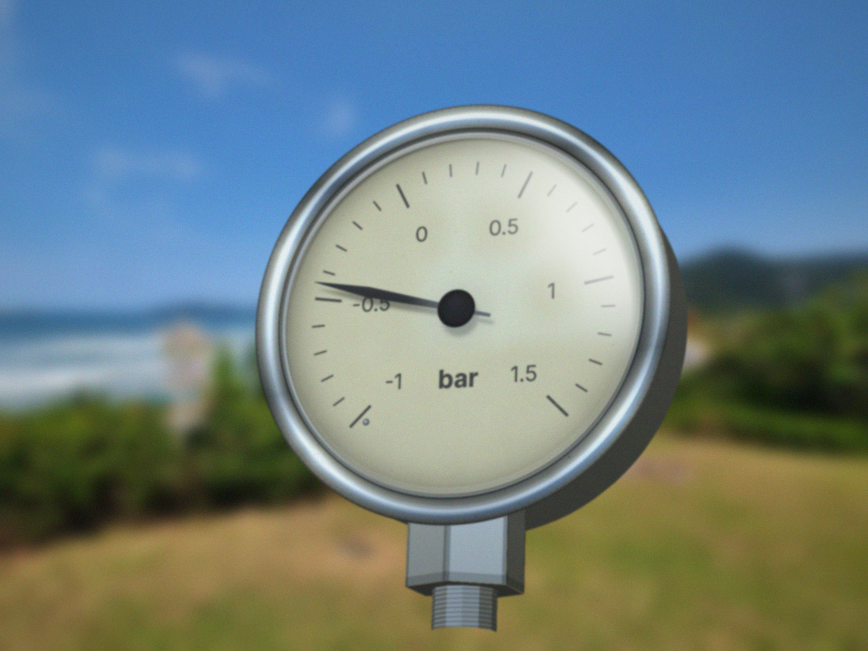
-0.45 bar
